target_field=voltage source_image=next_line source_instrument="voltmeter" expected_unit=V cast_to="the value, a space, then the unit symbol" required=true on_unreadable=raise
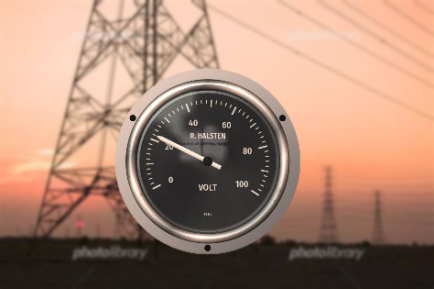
22 V
